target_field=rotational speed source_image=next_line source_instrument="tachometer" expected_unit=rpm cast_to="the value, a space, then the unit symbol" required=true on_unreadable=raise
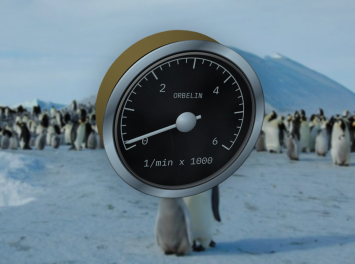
200 rpm
